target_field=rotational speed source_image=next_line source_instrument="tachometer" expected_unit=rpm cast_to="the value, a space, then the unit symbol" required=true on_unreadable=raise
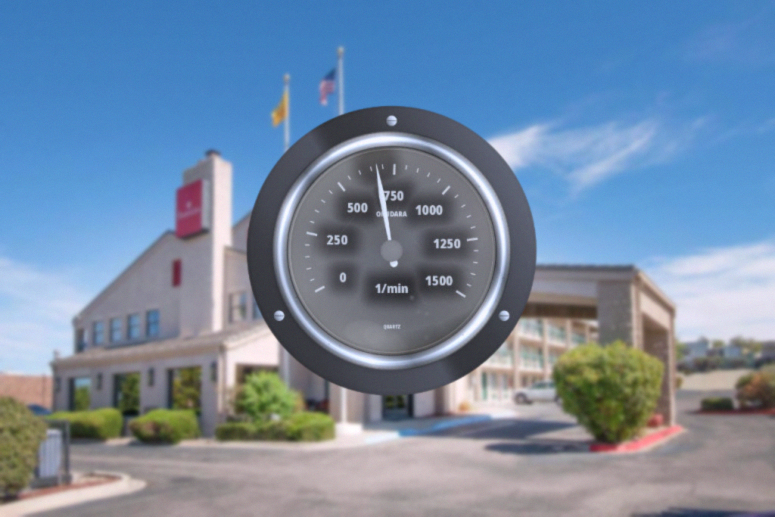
675 rpm
